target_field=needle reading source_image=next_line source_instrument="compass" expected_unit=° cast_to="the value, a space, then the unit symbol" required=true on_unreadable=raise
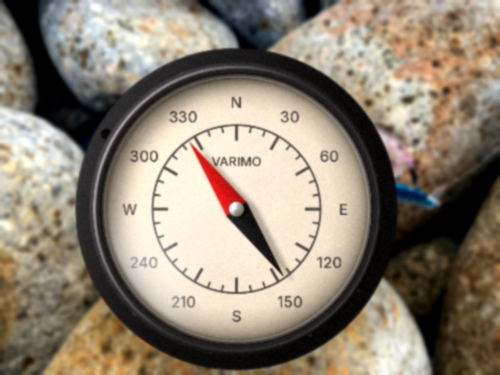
325 °
